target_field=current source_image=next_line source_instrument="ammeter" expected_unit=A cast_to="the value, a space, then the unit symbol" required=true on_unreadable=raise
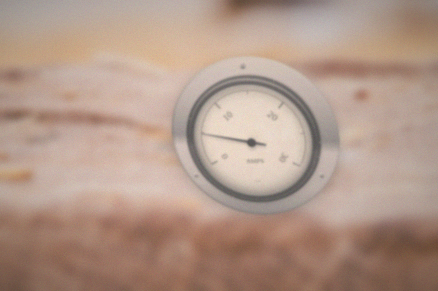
5 A
